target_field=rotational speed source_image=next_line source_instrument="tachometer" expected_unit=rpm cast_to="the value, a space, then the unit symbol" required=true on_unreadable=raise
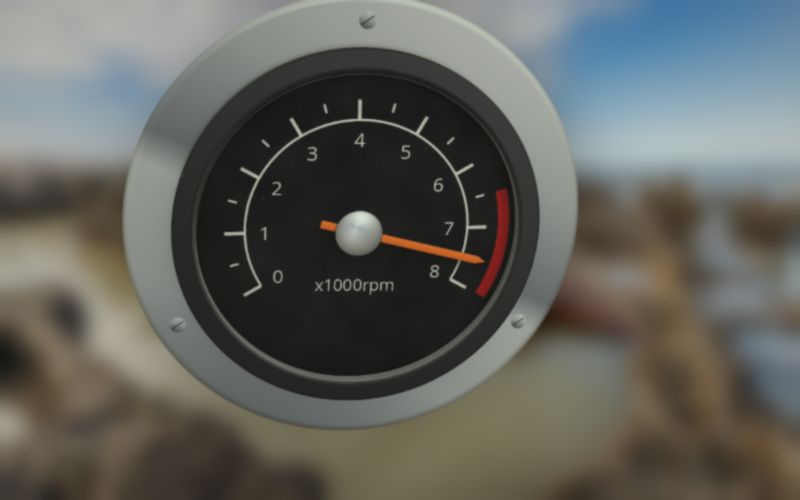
7500 rpm
